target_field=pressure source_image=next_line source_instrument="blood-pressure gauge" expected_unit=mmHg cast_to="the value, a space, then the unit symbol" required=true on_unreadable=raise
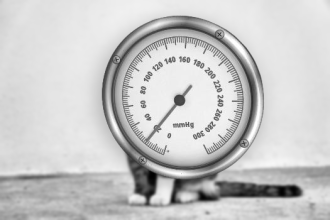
20 mmHg
